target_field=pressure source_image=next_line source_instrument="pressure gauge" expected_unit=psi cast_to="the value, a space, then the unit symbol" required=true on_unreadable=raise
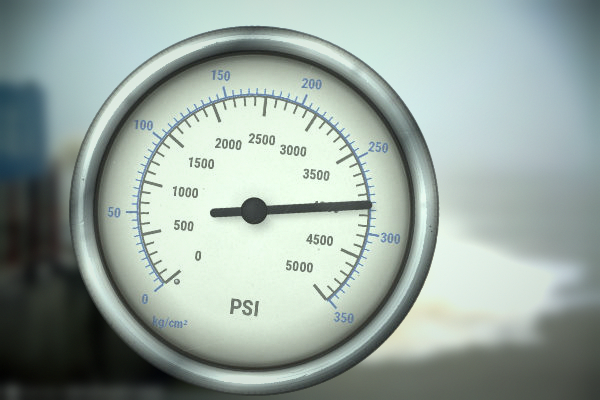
4000 psi
